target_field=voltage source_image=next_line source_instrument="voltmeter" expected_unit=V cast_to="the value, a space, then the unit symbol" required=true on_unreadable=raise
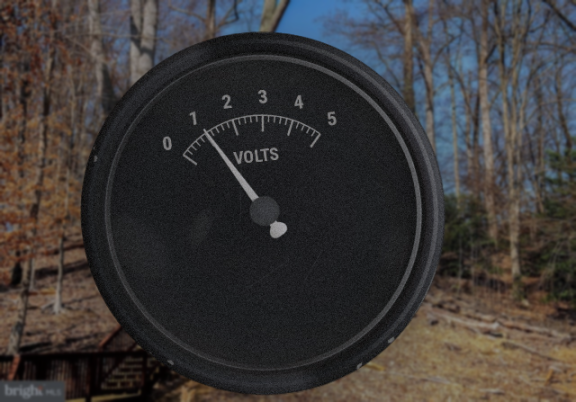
1 V
